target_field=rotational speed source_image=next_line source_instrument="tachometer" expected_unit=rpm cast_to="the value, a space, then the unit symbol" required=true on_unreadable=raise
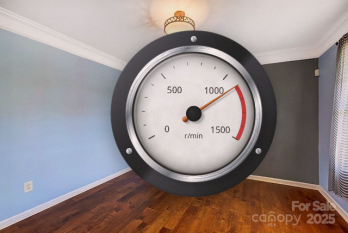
1100 rpm
